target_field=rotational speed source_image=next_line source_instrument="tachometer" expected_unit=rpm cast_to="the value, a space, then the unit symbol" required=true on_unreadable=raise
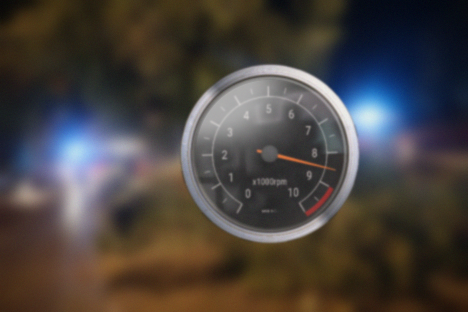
8500 rpm
